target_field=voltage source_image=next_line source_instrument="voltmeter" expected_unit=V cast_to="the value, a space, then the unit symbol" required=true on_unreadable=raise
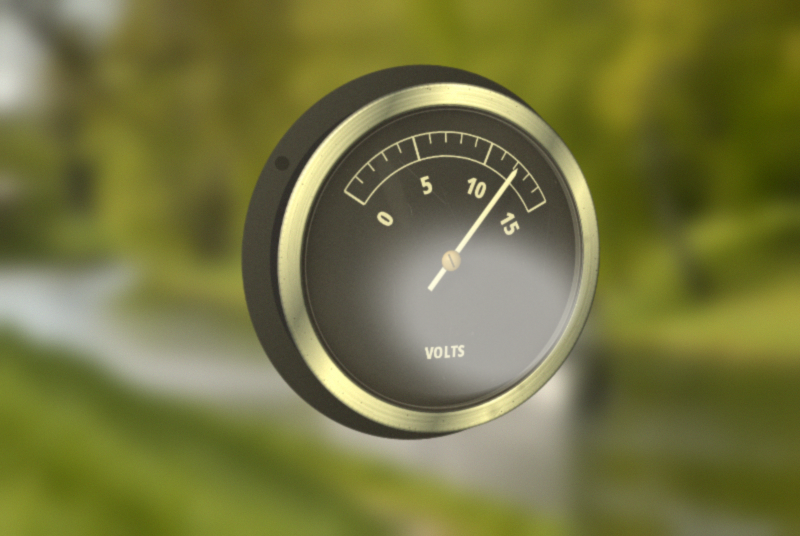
12 V
